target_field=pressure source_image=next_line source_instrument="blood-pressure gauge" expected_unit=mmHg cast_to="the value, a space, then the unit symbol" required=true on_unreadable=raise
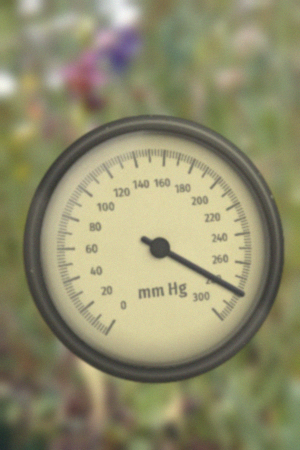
280 mmHg
